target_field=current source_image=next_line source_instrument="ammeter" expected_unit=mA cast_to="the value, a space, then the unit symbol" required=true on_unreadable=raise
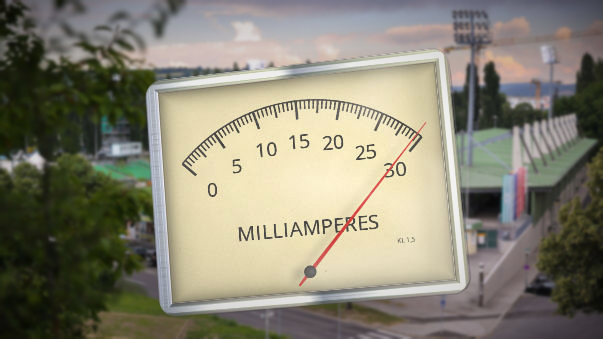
29.5 mA
